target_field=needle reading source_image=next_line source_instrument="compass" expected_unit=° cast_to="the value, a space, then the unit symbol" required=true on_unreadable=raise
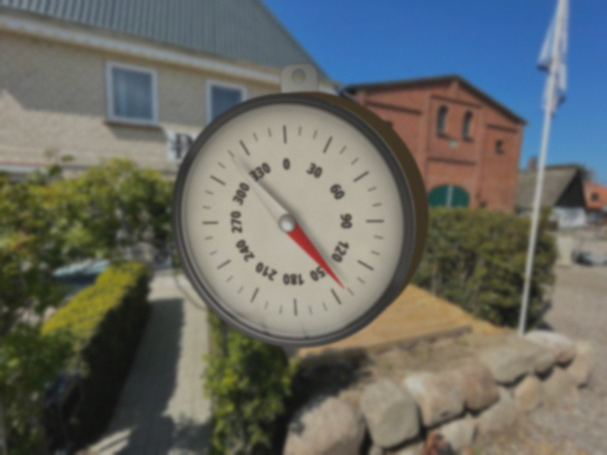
140 °
